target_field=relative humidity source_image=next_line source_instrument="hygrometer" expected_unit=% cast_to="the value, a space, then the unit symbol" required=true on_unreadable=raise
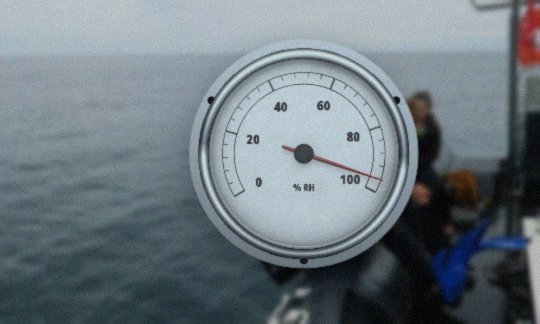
96 %
